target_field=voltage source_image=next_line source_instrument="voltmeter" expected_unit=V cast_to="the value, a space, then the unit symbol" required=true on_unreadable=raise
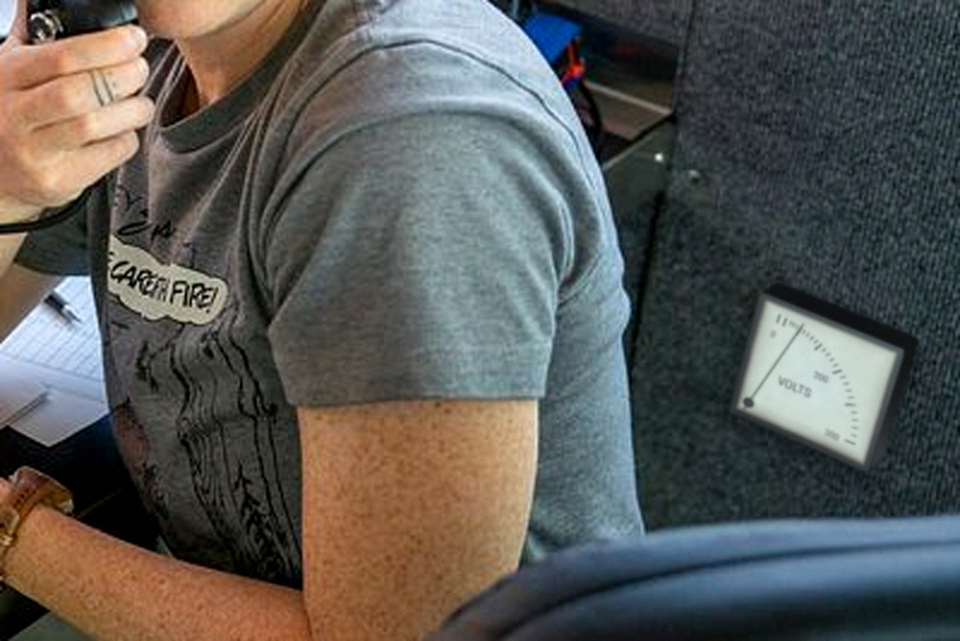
100 V
